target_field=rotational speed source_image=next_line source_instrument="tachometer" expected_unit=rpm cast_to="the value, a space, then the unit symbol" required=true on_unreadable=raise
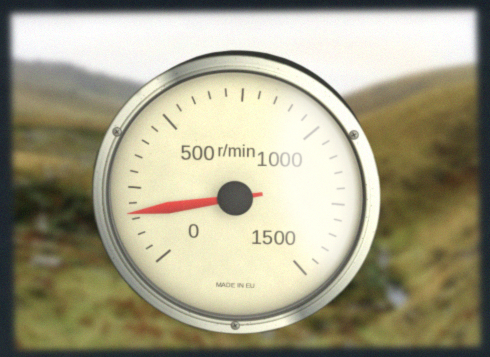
175 rpm
